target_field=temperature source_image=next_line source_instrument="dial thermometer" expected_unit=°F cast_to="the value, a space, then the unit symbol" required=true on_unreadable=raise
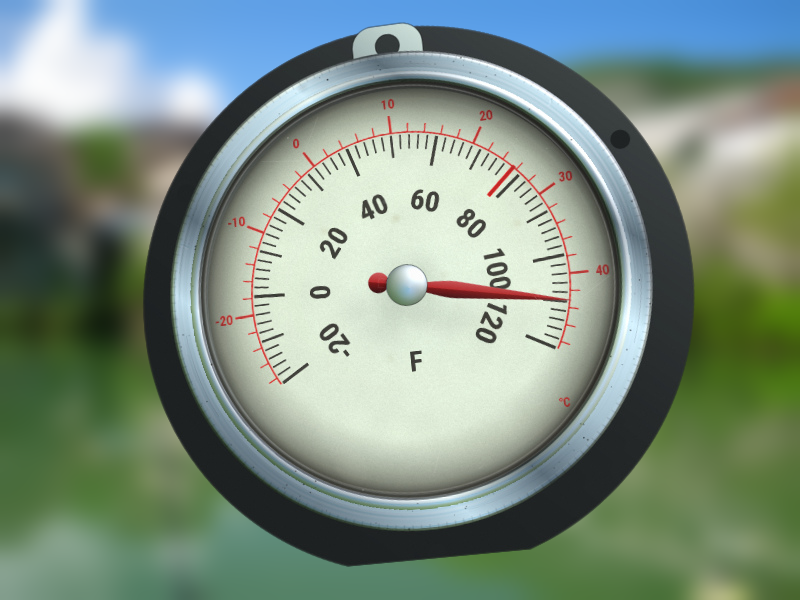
110 °F
